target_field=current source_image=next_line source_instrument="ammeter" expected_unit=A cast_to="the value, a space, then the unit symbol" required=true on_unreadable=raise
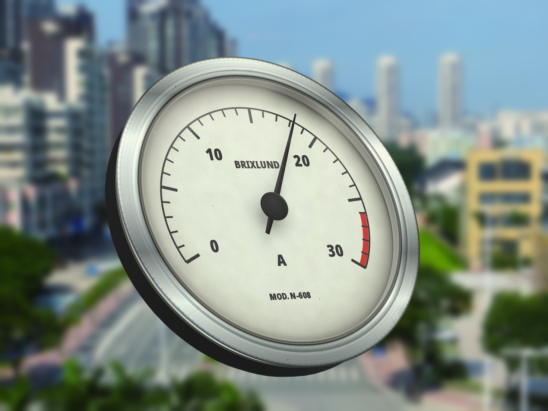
18 A
